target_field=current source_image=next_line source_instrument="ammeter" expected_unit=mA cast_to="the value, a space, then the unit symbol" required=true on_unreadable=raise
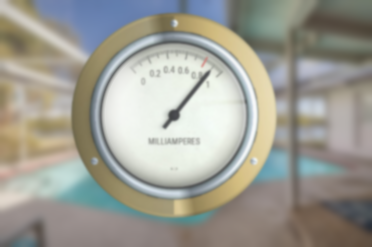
0.9 mA
